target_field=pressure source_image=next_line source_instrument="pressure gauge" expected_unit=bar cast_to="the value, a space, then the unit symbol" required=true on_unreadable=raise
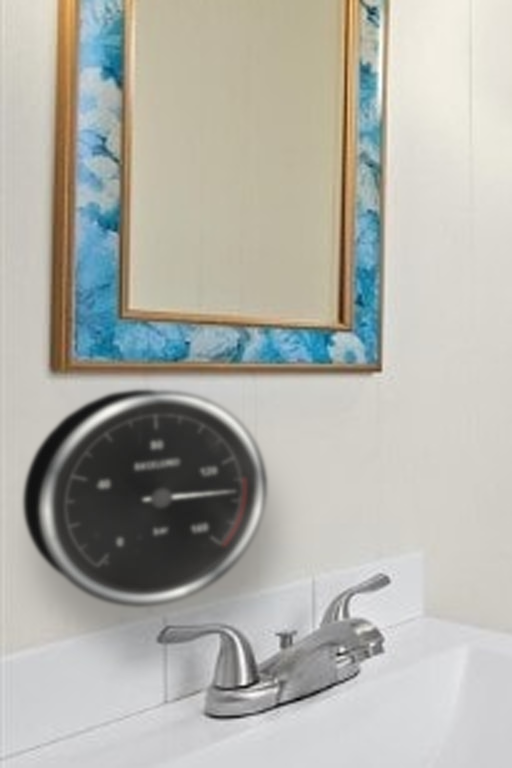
135 bar
